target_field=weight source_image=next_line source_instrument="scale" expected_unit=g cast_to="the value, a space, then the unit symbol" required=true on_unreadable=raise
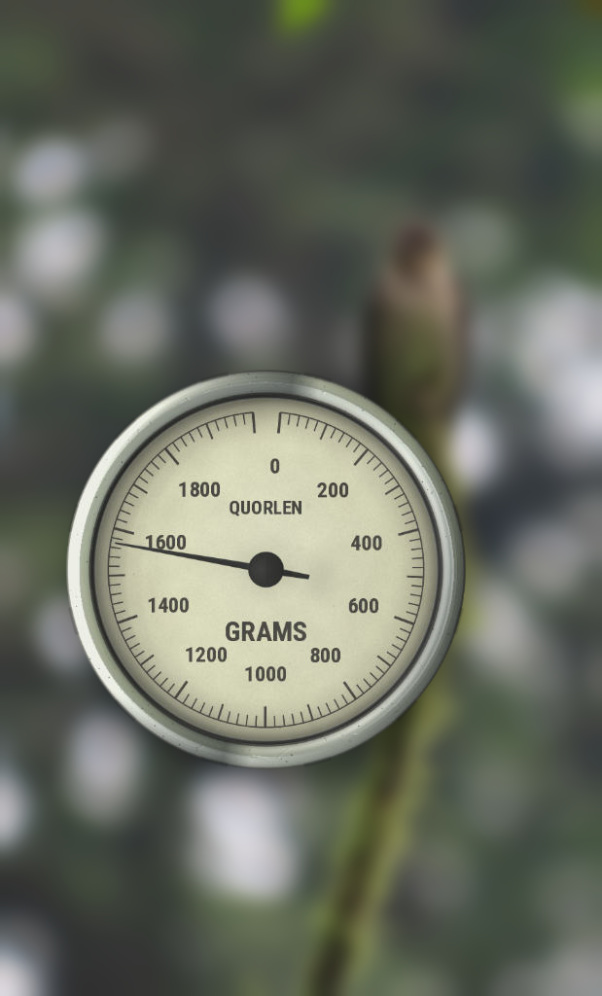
1570 g
